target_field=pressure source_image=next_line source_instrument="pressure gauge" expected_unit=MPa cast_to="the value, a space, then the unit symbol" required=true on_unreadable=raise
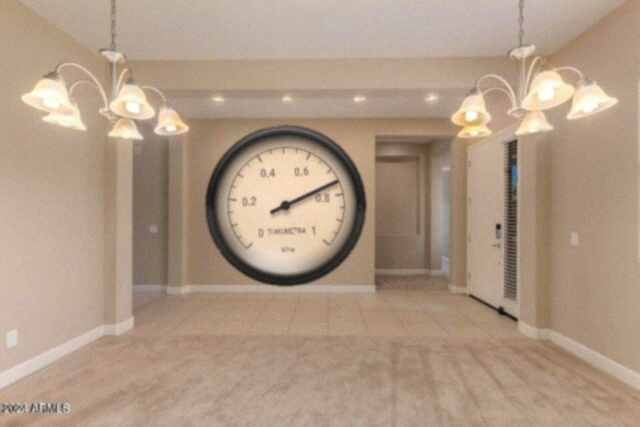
0.75 MPa
